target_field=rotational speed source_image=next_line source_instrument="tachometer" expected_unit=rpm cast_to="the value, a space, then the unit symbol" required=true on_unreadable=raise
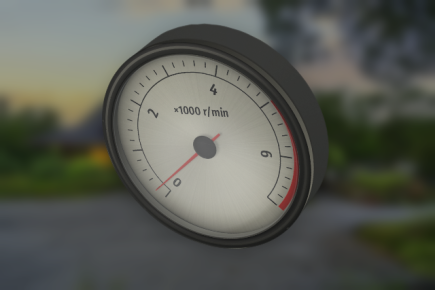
200 rpm
